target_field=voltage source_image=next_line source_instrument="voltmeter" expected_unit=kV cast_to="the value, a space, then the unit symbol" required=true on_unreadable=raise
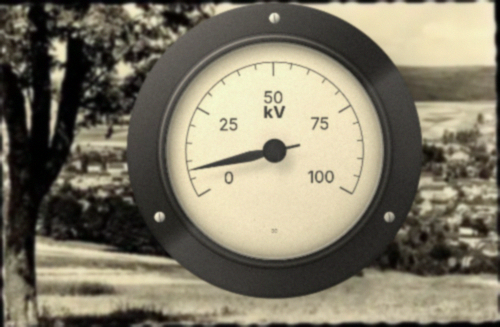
7.5 kV
